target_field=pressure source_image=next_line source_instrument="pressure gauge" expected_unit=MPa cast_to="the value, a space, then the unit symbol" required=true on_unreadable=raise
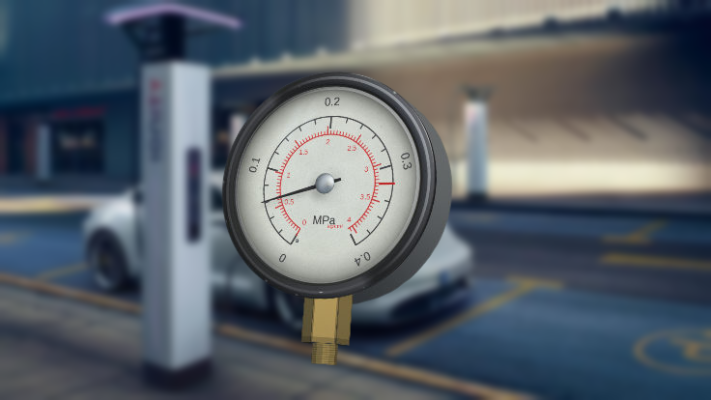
0.06 MPa
